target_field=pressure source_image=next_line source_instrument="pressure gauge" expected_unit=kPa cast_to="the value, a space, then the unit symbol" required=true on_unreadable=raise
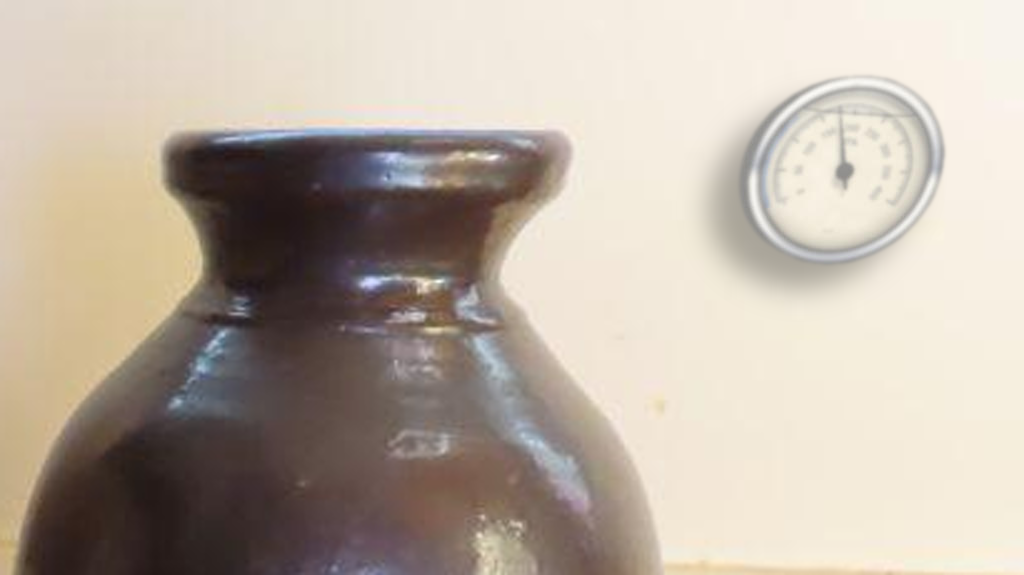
175 kPa
